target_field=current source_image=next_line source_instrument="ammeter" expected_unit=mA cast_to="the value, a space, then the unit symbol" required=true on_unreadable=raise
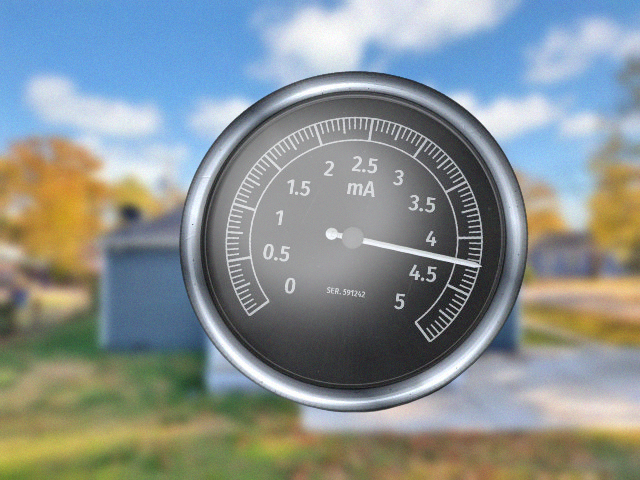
4.25 mA
